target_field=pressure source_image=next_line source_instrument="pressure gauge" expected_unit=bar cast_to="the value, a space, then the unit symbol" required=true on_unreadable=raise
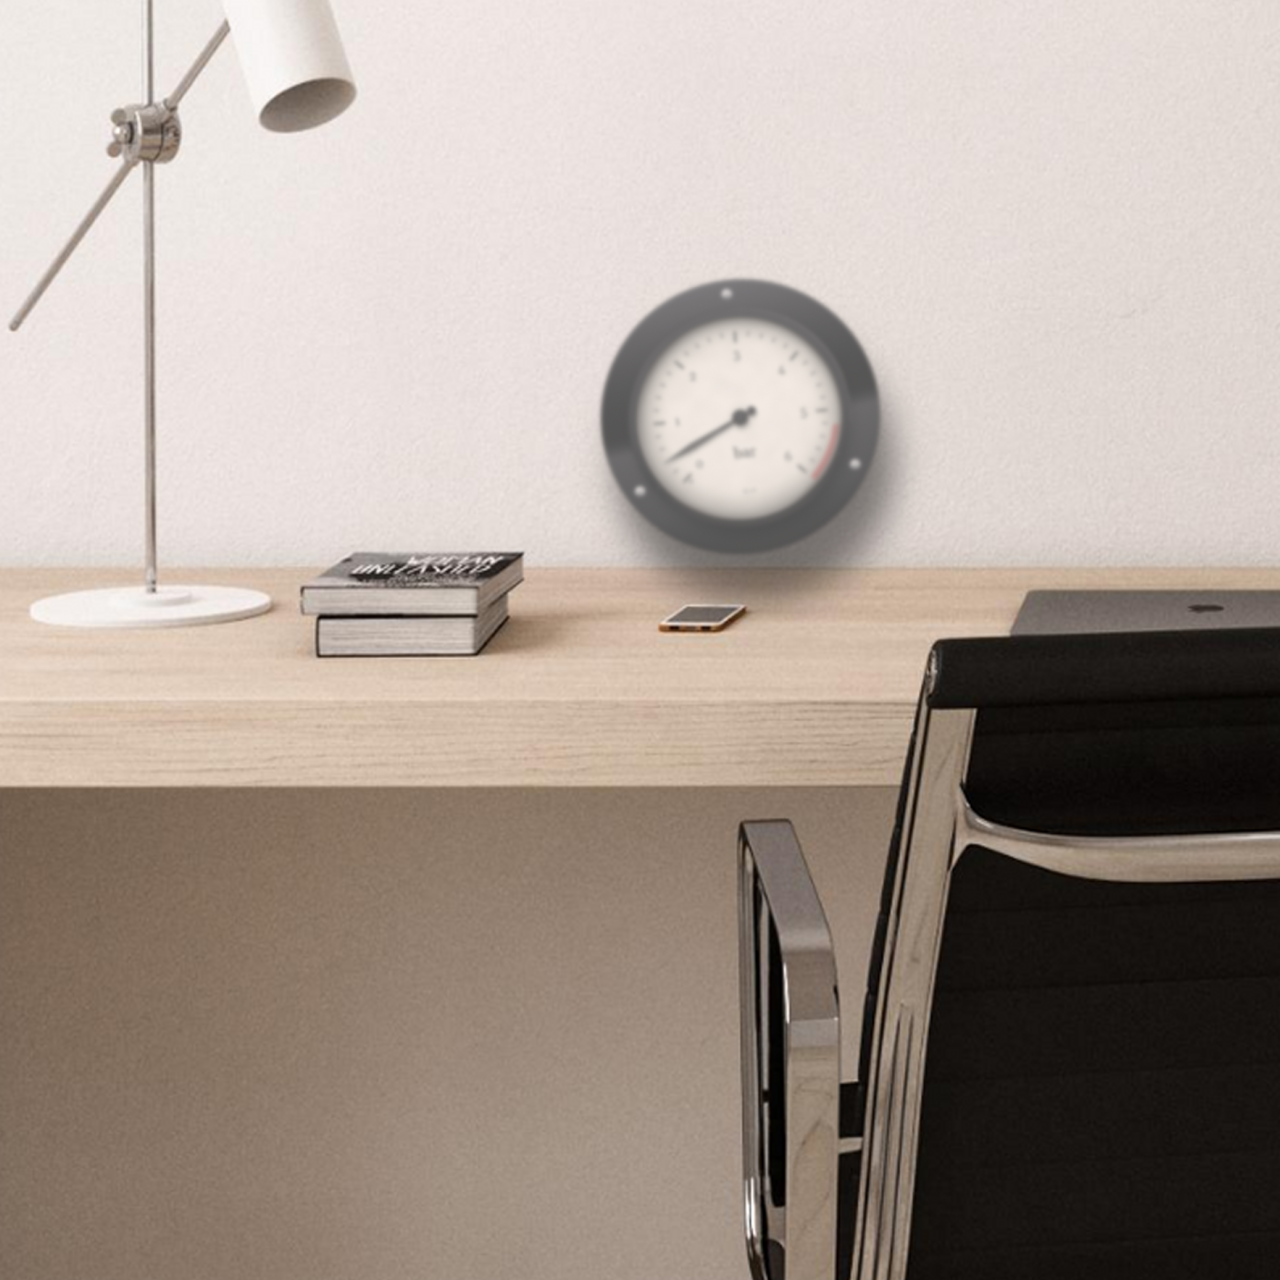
0.4 bar
